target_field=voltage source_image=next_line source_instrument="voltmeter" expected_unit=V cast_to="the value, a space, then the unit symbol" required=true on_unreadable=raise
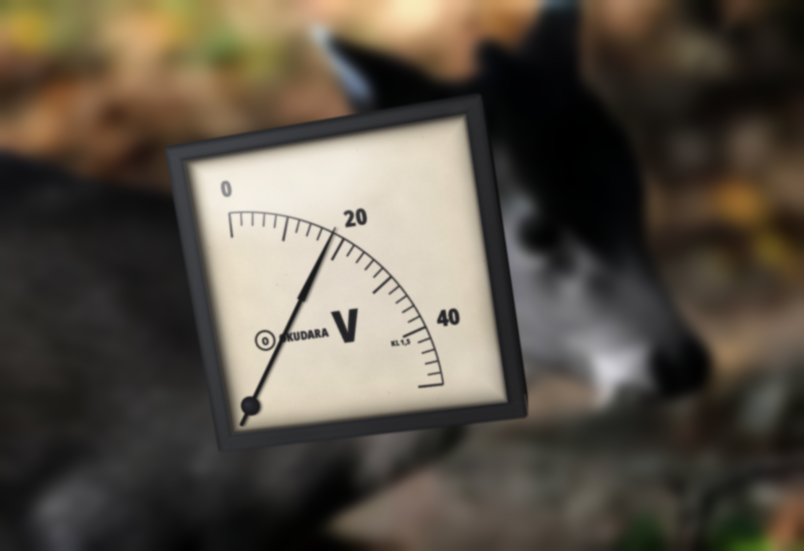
18 V
